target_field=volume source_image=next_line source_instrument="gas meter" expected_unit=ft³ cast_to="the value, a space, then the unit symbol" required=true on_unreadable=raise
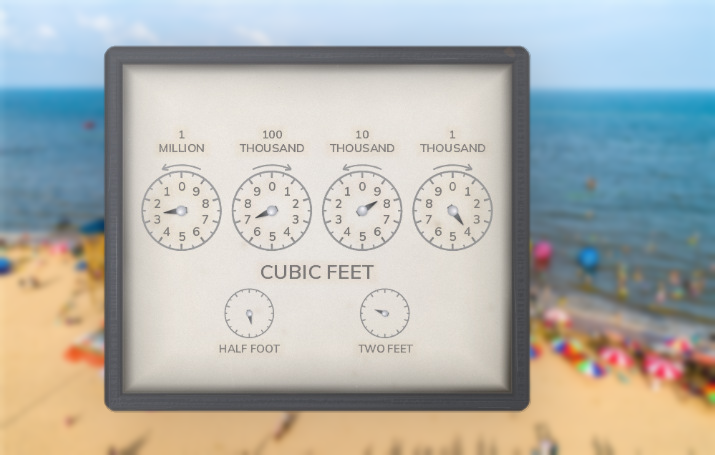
268400 ft³
